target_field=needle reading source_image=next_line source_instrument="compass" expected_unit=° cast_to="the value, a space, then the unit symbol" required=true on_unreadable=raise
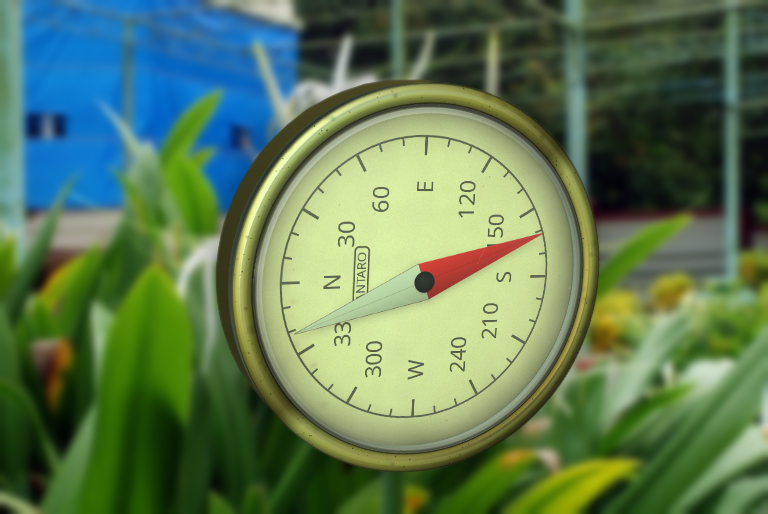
160 °
